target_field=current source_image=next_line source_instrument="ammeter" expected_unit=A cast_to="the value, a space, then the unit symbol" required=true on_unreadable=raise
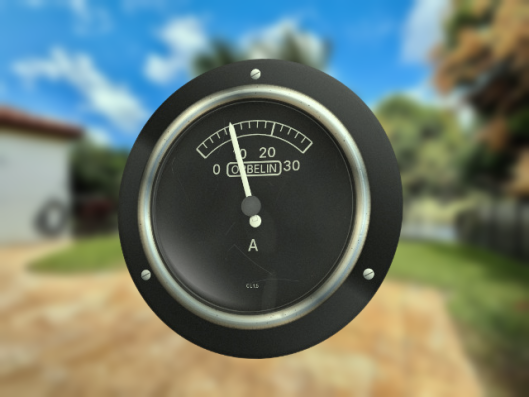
10 A
